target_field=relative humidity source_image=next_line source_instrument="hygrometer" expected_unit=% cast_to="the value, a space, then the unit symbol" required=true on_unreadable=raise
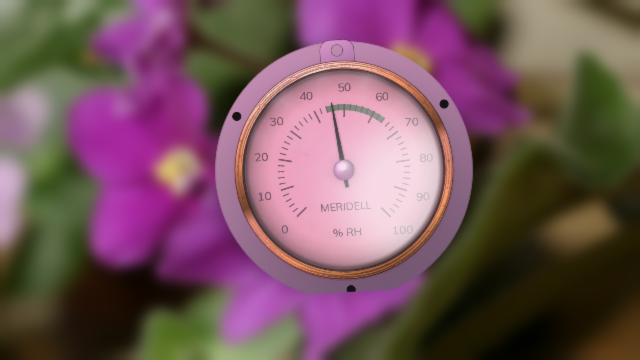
46 %
